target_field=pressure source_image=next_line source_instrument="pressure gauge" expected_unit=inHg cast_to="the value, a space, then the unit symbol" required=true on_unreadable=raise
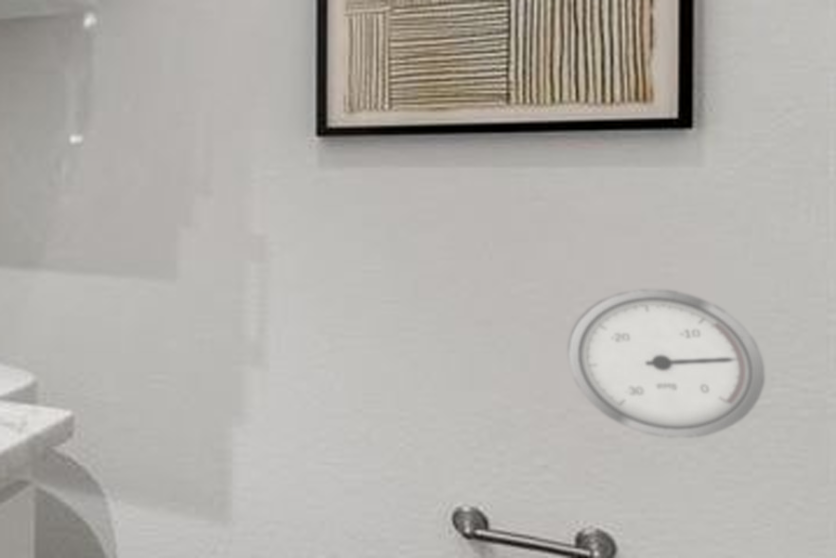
-5 inHg
